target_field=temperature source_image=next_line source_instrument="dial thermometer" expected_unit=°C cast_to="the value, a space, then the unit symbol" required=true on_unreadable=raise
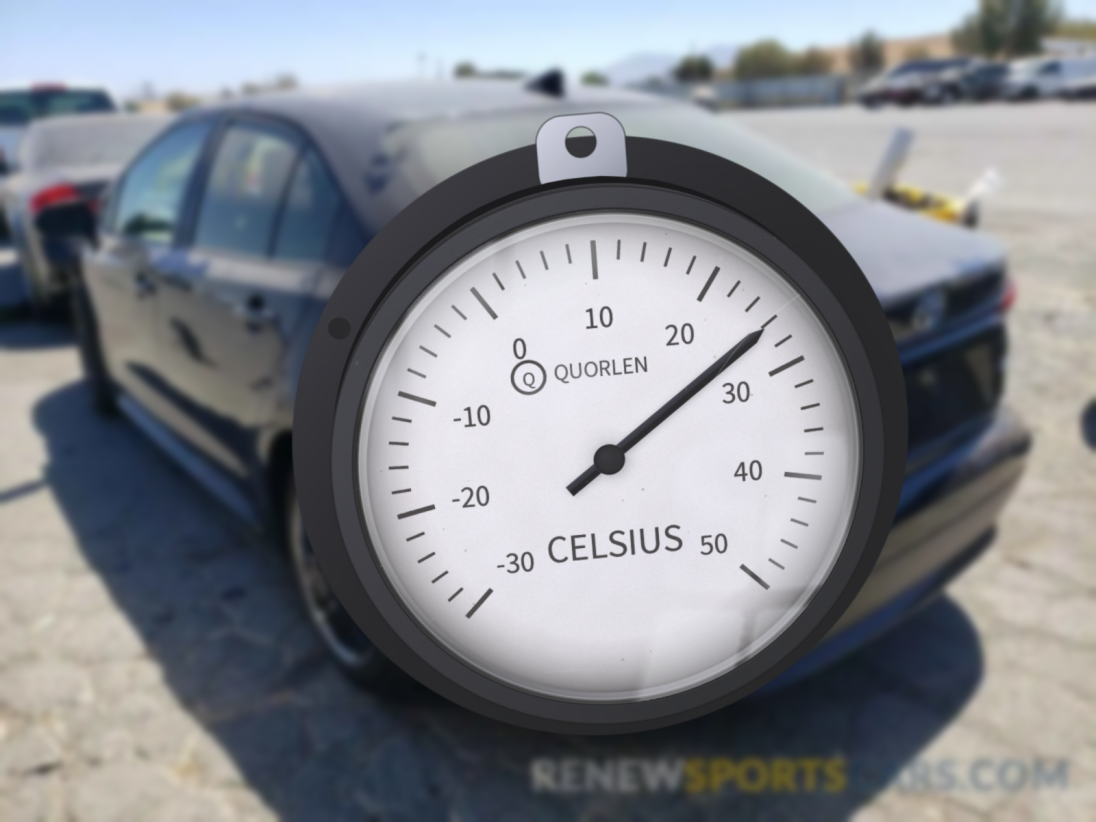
26 °C
